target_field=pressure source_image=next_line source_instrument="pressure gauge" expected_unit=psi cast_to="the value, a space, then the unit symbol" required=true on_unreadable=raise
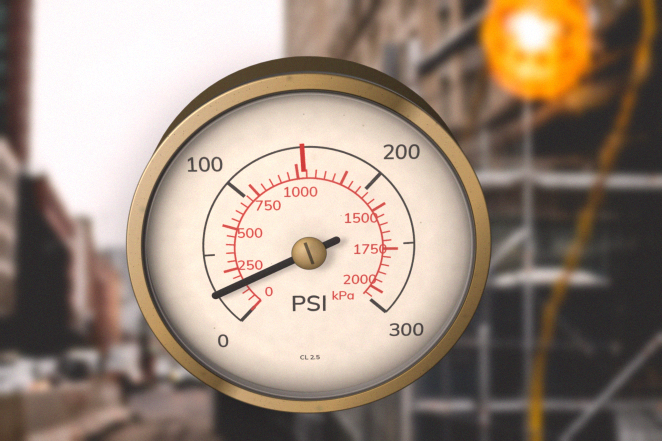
25 psi
